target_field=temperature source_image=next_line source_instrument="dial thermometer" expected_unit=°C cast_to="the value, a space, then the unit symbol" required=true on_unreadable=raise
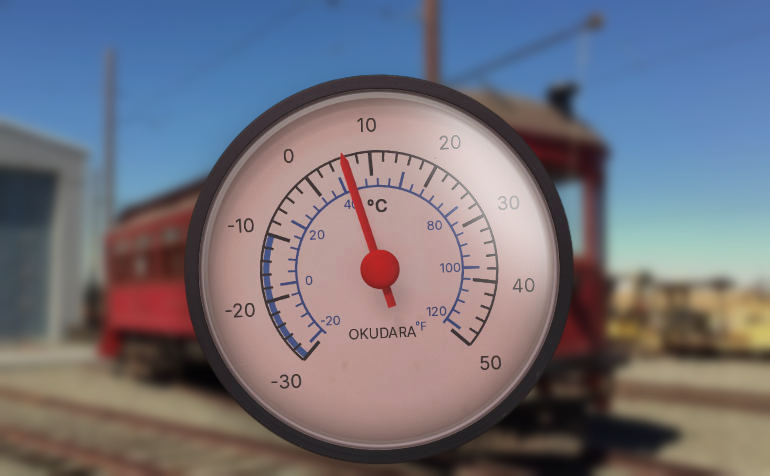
6 °C
